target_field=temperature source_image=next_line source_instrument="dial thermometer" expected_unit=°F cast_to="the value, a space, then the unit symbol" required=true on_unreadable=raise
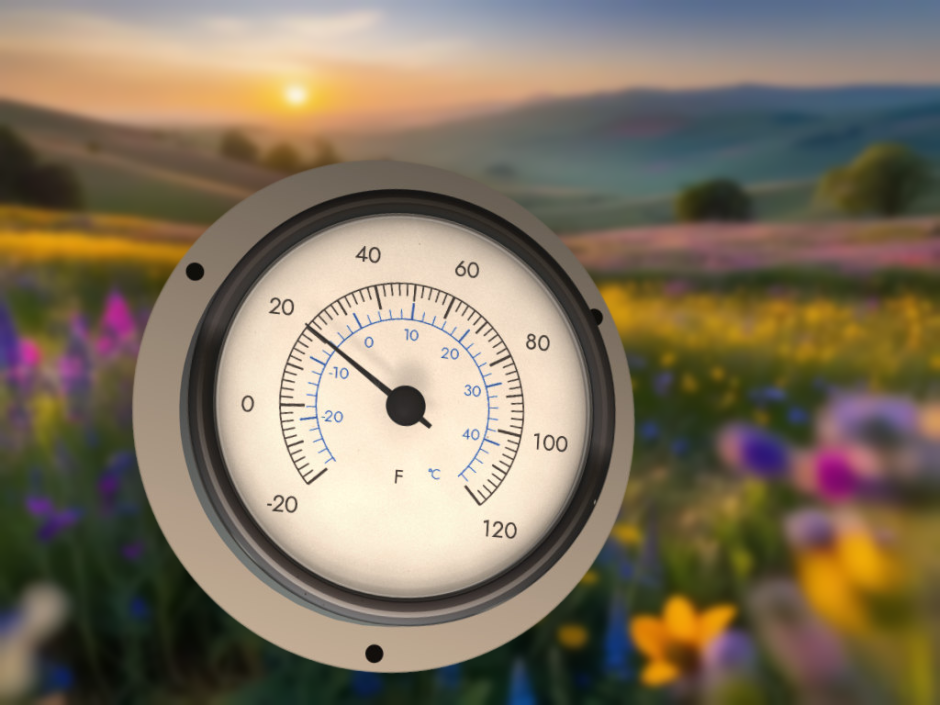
20 °F
